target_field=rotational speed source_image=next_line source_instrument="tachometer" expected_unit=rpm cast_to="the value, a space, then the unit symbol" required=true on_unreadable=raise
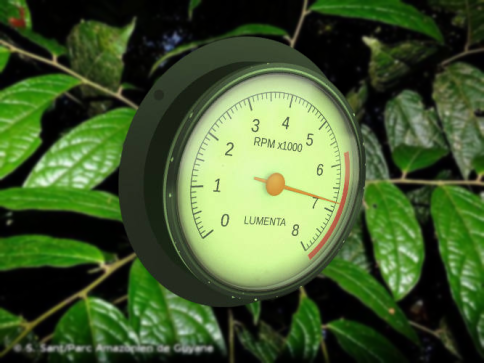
6800 rpm
